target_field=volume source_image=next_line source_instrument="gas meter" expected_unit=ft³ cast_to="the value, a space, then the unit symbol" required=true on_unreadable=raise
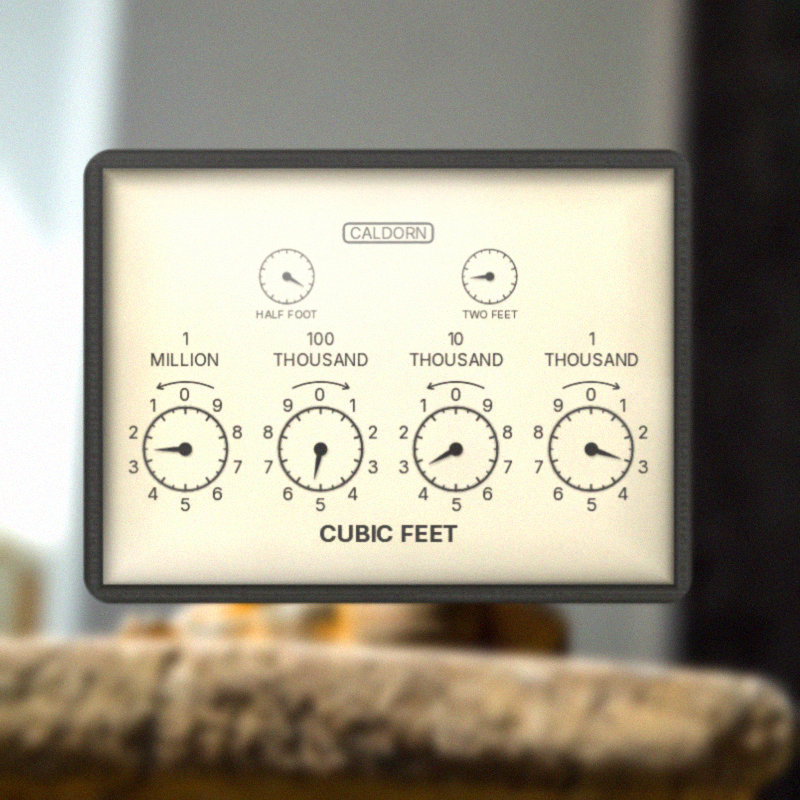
253300 ft³
